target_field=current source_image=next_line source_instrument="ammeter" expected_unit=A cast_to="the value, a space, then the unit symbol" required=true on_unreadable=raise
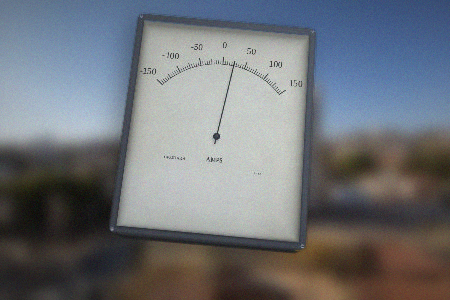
25 A
